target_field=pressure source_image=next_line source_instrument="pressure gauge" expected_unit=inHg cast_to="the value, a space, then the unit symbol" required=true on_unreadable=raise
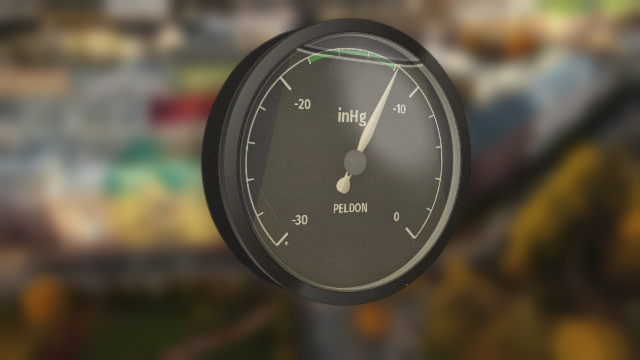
-12 inHg
